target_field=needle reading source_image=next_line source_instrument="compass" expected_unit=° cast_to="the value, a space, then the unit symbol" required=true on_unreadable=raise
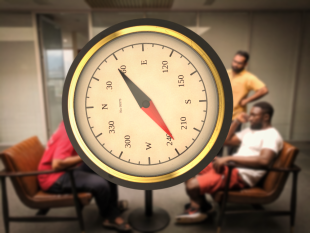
235 °
